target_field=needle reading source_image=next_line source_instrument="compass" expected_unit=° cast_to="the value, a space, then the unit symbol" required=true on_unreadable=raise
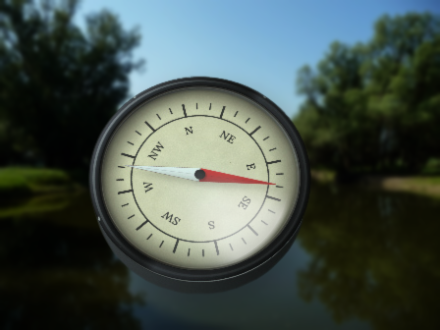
110 °
